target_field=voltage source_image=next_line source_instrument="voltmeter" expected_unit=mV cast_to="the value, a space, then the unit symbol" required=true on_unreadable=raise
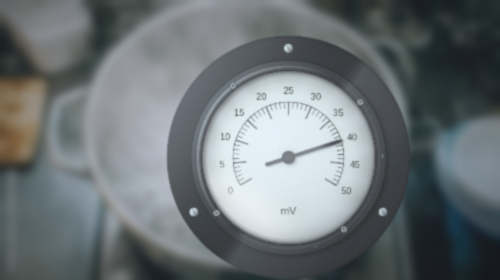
40 mV
